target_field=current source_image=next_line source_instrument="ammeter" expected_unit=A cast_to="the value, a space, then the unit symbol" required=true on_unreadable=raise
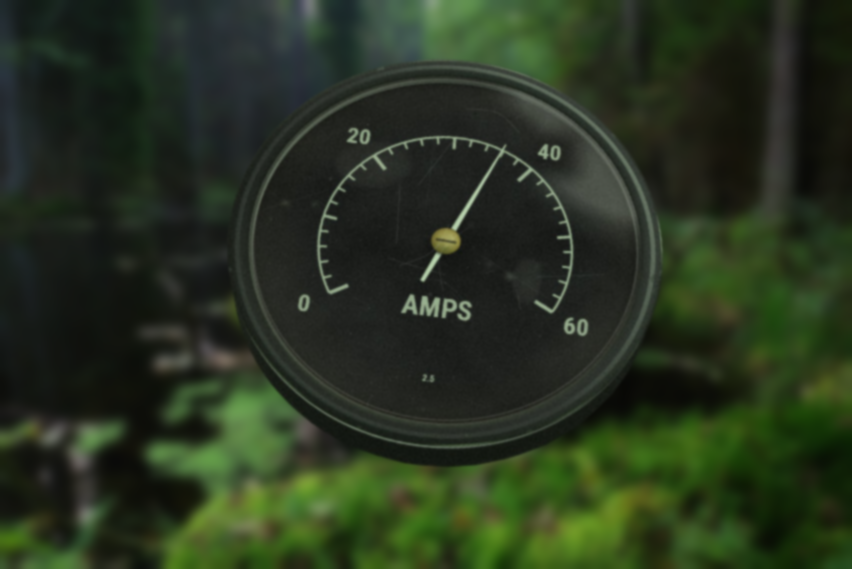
36 A
